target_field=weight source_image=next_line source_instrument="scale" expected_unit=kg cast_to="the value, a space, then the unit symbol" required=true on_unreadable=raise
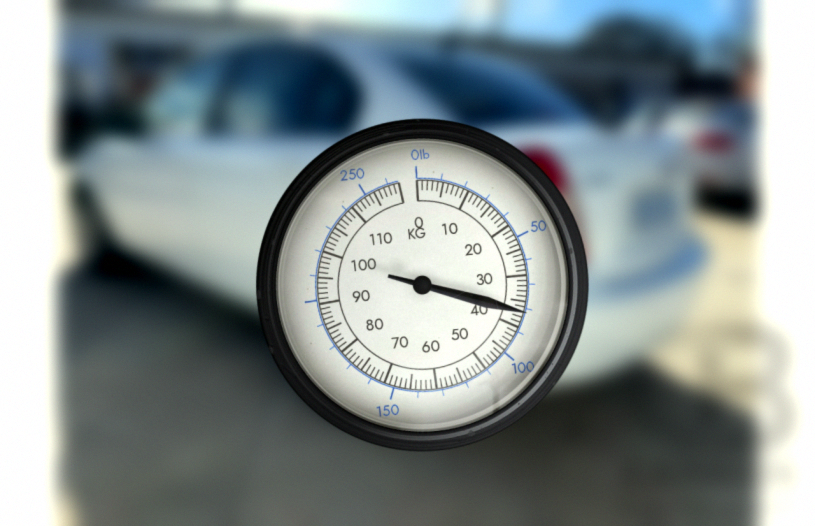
37 kg
